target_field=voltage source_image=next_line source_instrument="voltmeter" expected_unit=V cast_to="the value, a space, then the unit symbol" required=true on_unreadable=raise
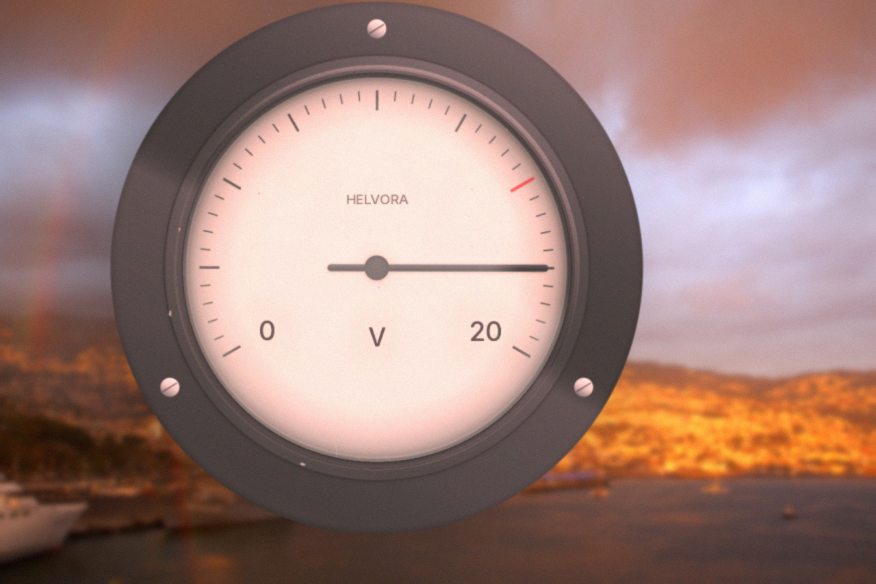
17.5 V
